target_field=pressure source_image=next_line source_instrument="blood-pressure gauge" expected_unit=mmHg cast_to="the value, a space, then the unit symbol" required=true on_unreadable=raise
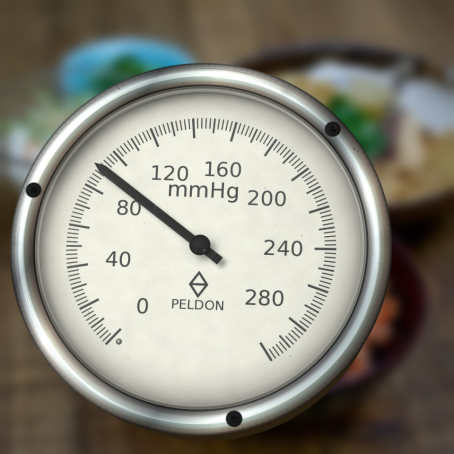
90 mmHg
